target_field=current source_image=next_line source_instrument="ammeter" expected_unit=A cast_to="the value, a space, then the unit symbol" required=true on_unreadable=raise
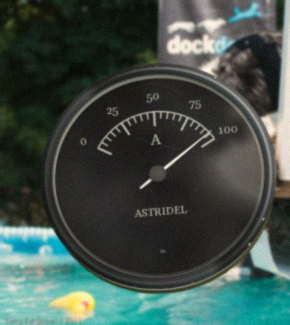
95 A
